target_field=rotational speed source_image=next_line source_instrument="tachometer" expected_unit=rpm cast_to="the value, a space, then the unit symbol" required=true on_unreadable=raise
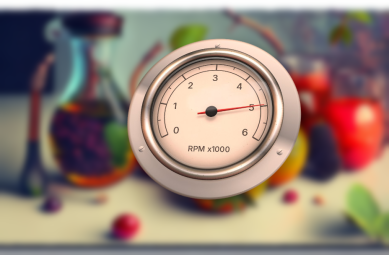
5000 rpm
